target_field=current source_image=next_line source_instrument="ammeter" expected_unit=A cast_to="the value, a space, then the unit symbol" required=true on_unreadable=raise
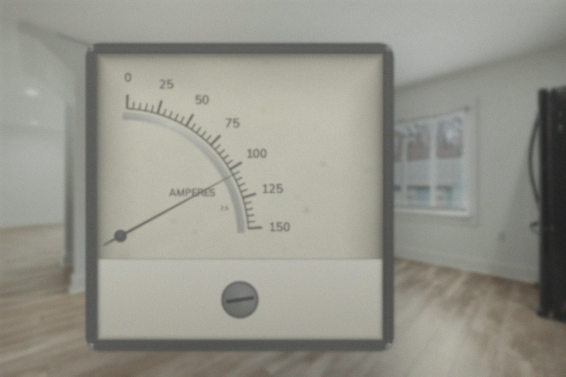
105 A
